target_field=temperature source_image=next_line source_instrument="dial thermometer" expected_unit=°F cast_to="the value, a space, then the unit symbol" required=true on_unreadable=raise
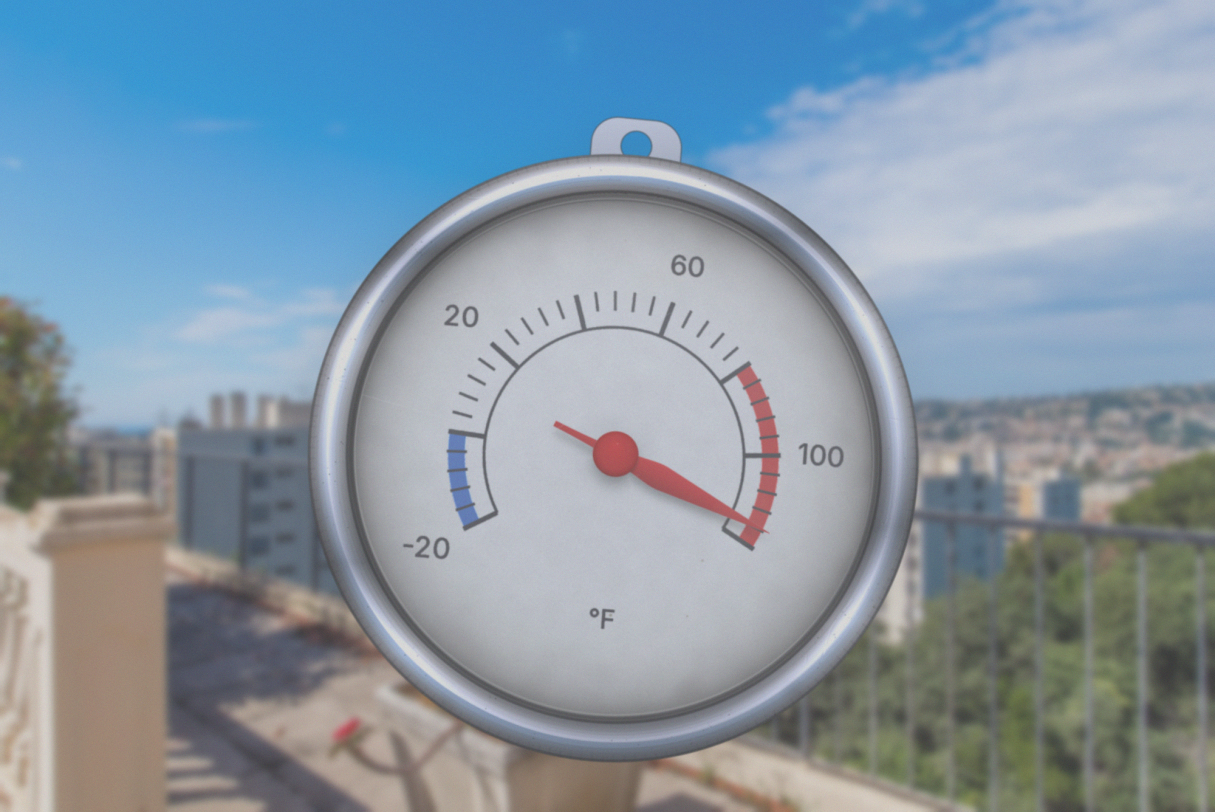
116 °F
